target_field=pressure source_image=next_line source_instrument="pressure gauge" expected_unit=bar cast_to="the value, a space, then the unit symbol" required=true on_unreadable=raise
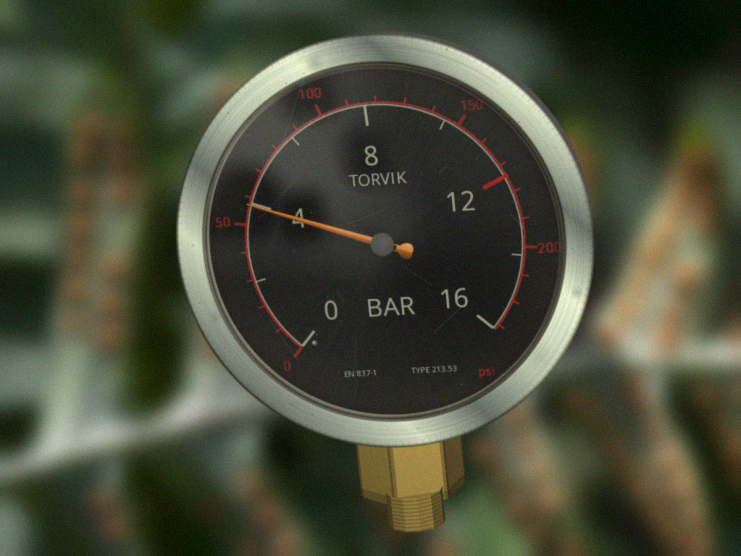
4 bar
